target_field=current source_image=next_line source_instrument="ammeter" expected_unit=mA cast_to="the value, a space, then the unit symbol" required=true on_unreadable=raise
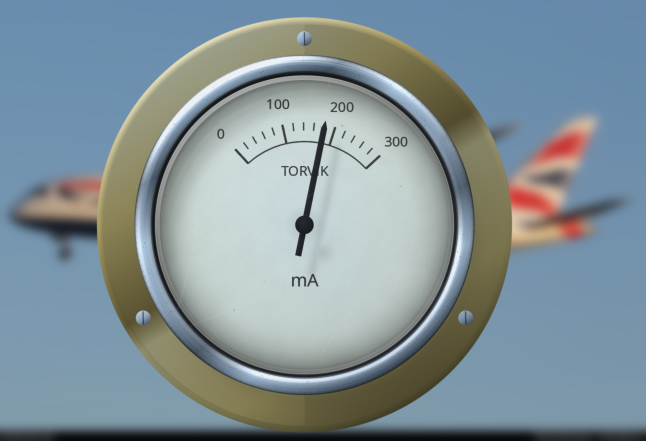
180 mA
